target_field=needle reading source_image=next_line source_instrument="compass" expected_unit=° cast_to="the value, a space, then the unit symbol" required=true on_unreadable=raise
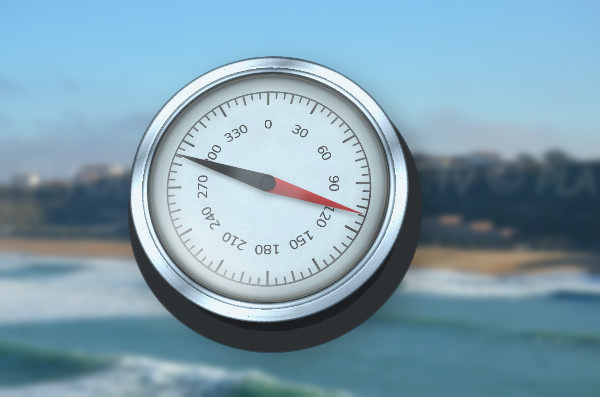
110 °
